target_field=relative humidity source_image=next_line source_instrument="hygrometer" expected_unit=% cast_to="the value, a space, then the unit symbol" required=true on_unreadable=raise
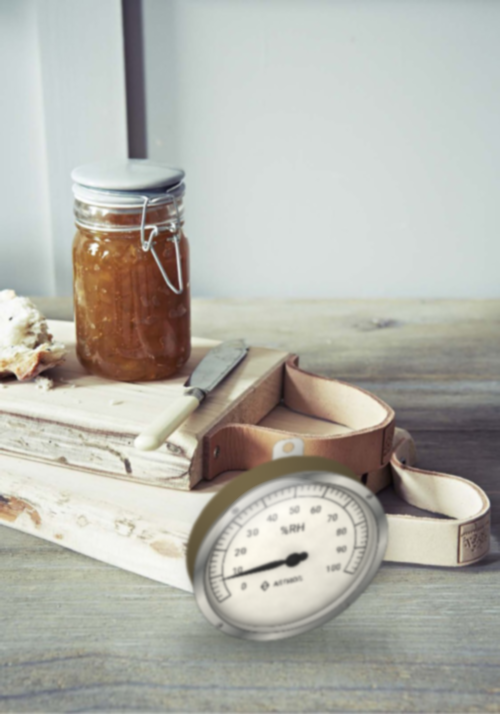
10 %
